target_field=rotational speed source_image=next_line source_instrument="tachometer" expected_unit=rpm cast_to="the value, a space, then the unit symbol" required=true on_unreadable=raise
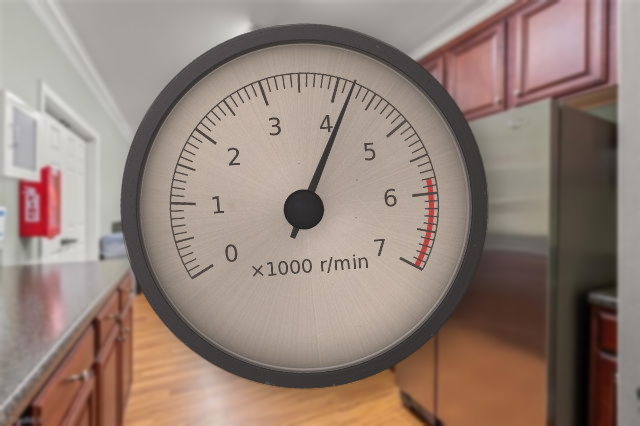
4200 rpm
